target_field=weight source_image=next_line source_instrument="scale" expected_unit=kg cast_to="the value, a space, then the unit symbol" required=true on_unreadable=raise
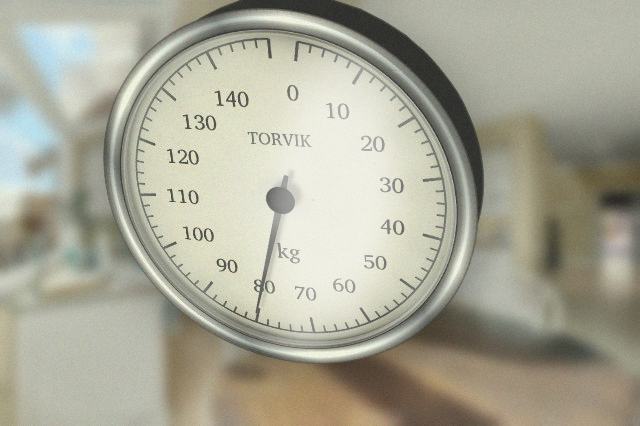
80 kg
